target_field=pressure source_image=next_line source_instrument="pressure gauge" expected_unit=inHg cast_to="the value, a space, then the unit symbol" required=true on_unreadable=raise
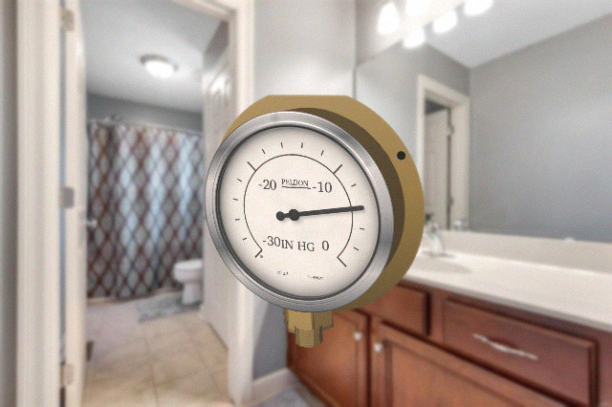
-6 inHg
